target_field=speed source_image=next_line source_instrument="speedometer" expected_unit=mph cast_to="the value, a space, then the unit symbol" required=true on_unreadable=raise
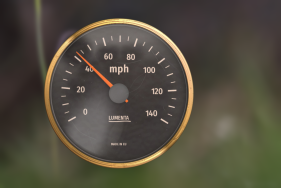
42.5 mph
